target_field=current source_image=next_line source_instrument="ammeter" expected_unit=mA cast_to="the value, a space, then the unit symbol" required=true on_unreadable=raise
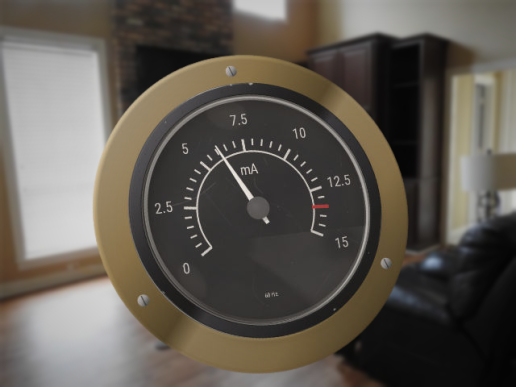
6 mA
